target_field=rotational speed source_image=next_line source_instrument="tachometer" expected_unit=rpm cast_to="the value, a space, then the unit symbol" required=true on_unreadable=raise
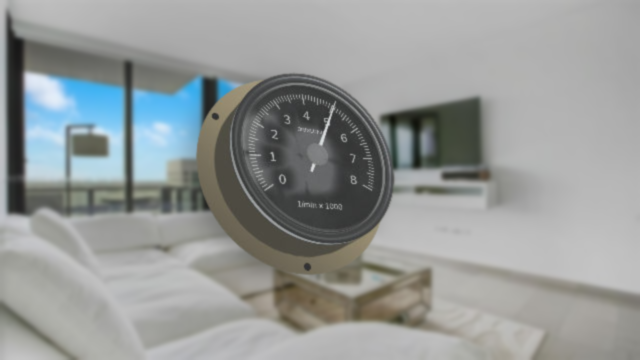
5000 rpm
